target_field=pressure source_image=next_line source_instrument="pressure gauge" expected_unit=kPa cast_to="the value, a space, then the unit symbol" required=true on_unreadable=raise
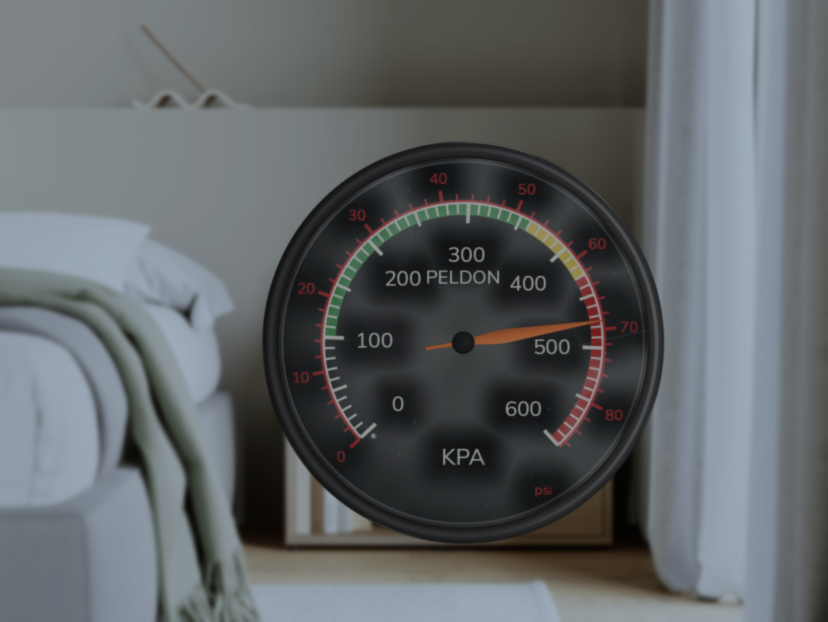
475 kPa
